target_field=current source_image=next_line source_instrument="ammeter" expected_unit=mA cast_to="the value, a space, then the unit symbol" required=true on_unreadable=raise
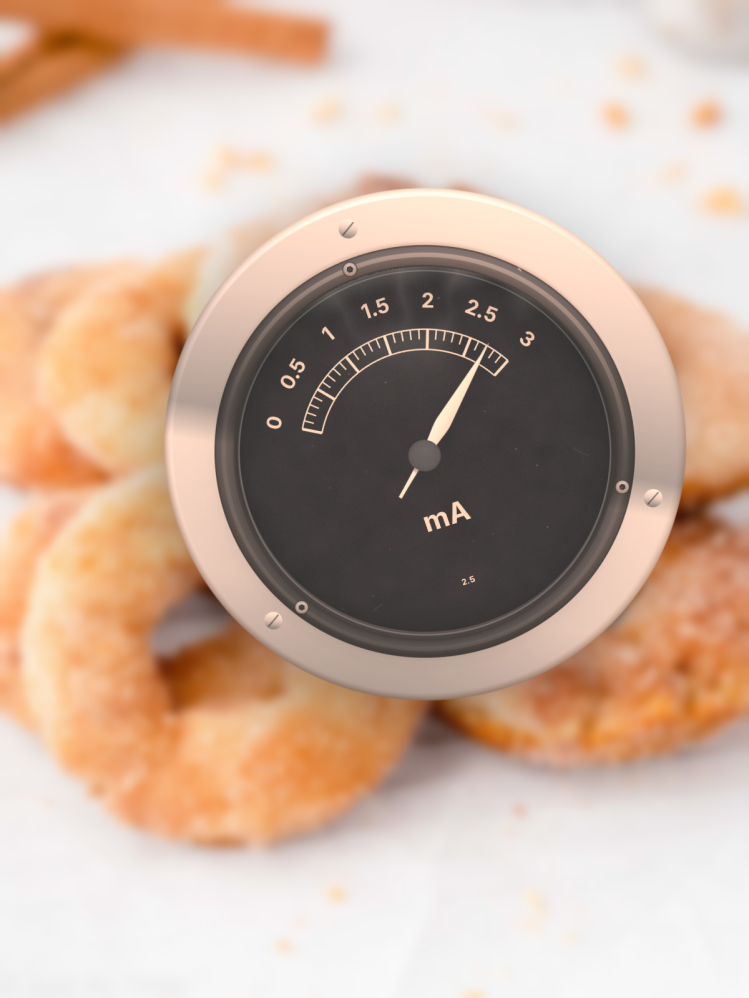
2.7 mA
